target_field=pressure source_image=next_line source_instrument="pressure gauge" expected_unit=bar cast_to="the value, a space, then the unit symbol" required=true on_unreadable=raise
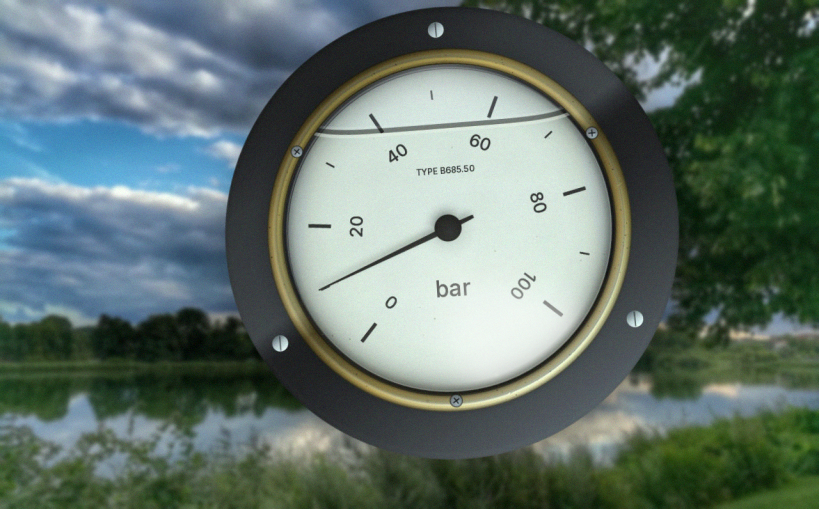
10 bar
